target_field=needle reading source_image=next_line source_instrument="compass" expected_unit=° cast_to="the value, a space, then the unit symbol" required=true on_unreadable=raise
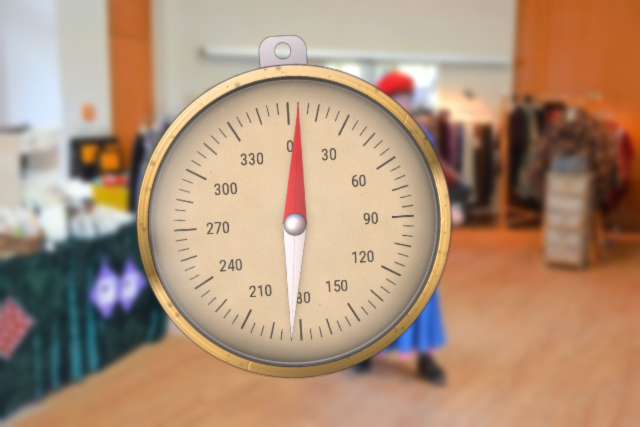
5 °
